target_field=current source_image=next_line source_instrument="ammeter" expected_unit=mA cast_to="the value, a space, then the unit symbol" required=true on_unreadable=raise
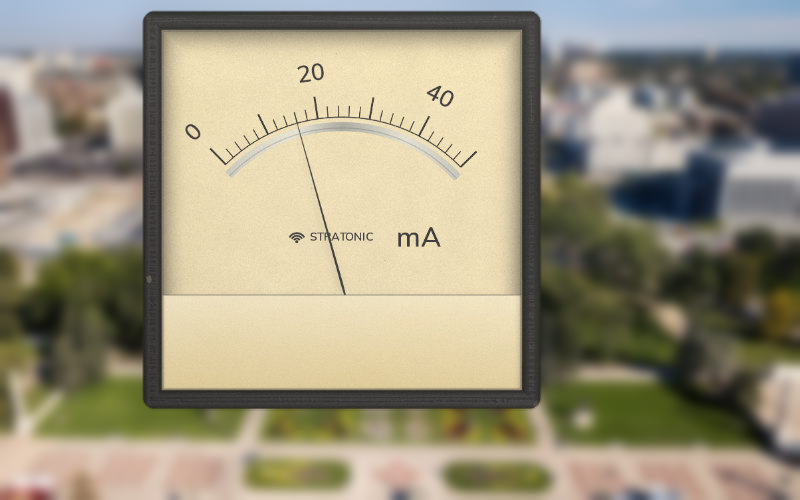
16 mA
